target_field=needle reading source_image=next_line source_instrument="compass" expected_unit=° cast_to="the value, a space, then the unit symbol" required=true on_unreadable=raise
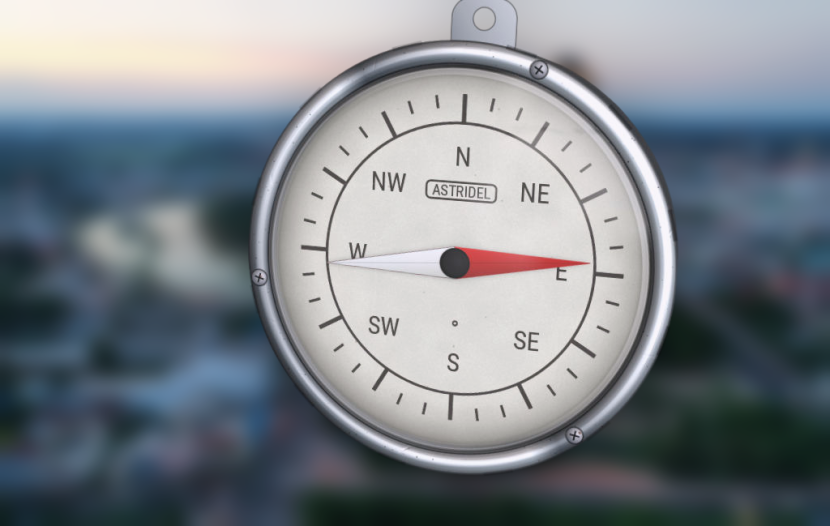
85 °
